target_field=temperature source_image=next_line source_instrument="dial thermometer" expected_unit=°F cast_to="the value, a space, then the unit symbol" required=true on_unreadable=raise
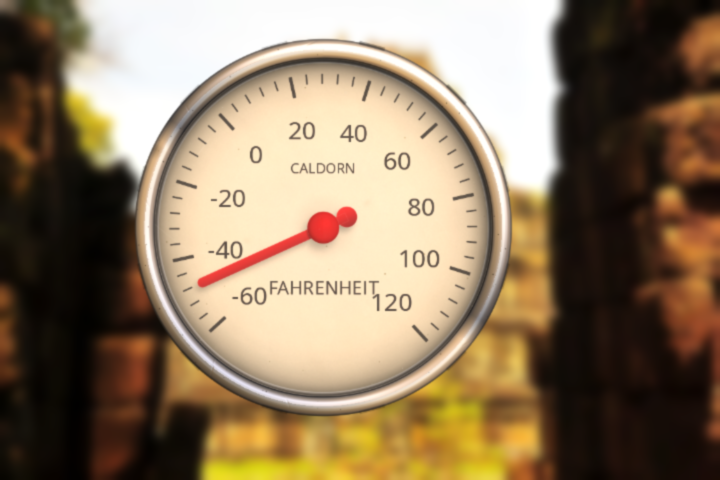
-48 °F
